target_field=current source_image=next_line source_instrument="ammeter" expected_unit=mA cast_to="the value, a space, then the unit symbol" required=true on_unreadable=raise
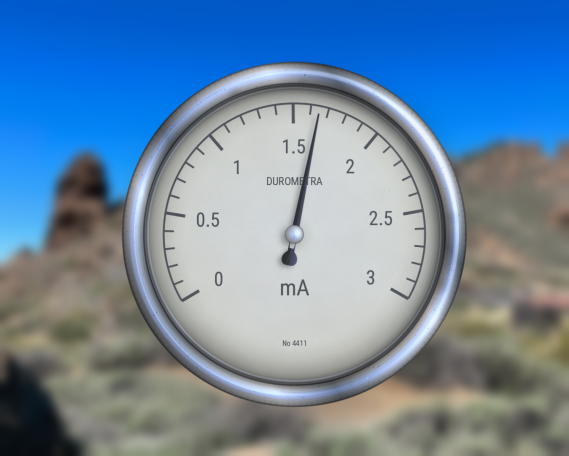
1.65 mA
